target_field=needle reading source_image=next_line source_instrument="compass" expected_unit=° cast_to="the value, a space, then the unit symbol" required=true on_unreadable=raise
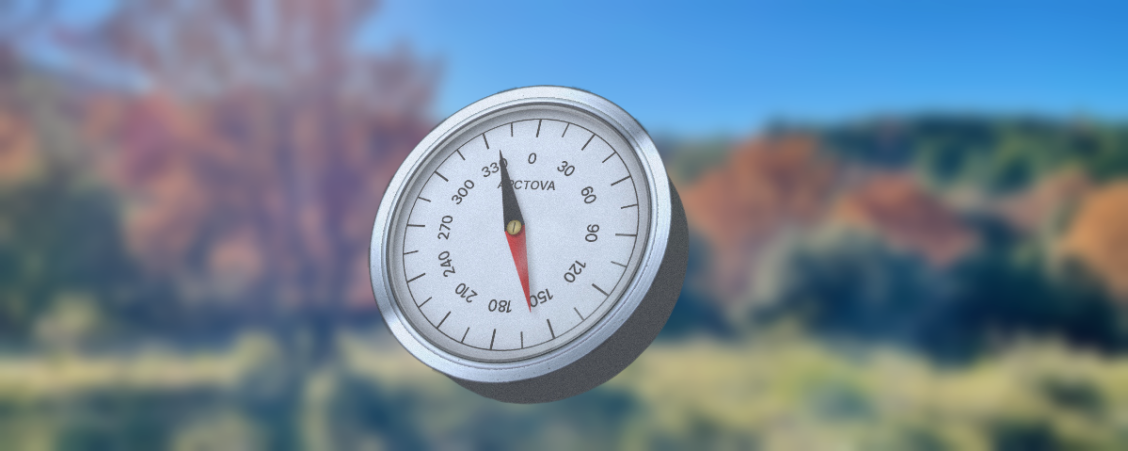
157.5 °
